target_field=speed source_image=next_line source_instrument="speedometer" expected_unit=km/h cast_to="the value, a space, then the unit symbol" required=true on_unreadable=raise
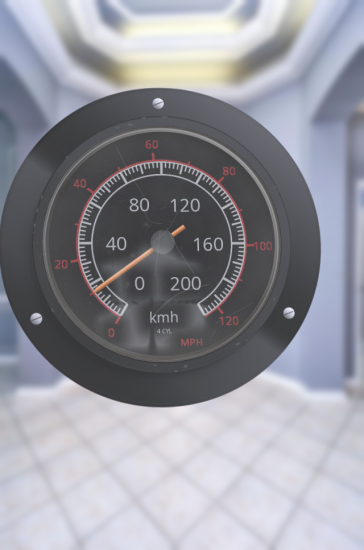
16 km/h
